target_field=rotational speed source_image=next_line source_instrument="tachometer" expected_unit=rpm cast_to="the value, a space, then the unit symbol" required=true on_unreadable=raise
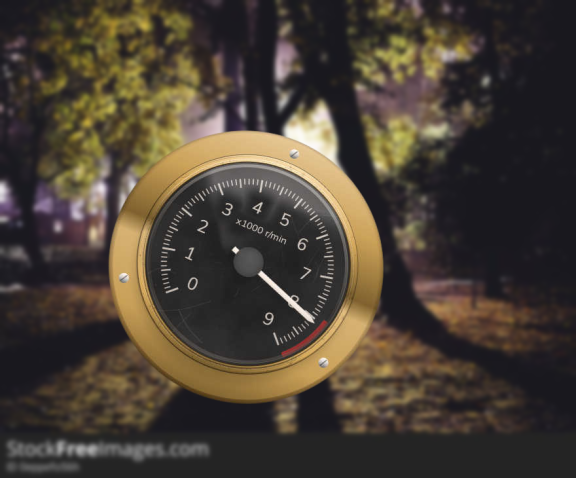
8100 rpm
